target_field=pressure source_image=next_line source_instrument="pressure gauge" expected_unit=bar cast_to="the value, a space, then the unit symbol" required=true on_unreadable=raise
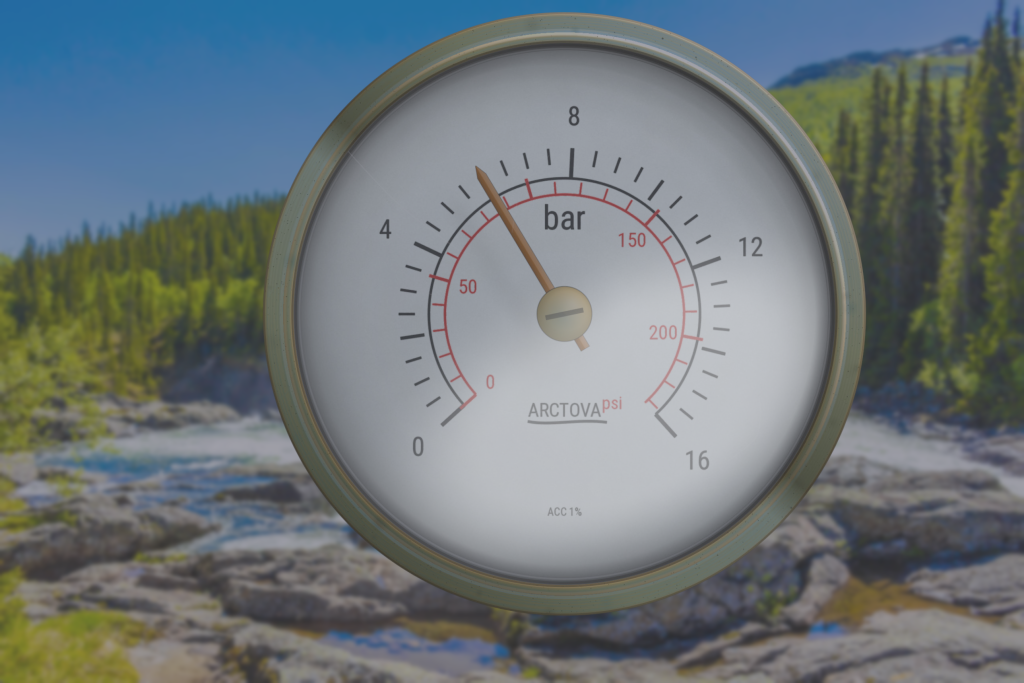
6 bar
